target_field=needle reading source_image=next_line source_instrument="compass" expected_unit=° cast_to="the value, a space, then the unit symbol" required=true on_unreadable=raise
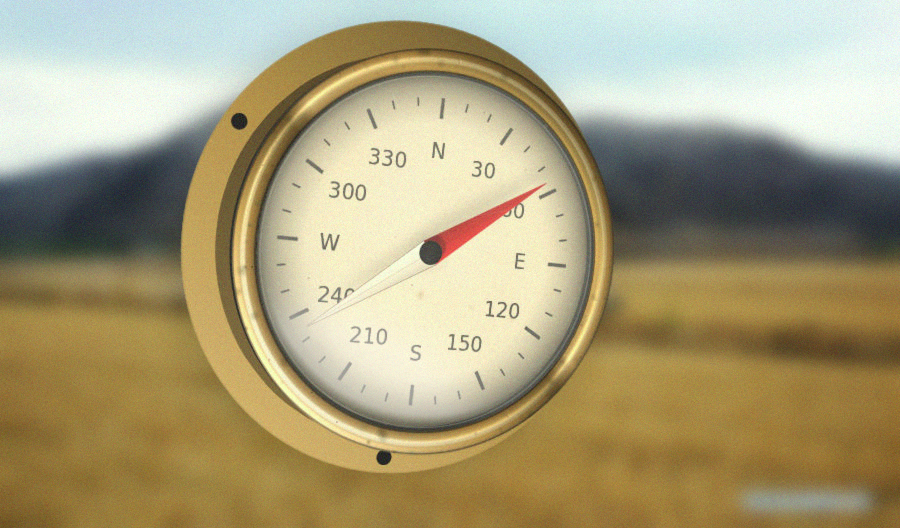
55 °
